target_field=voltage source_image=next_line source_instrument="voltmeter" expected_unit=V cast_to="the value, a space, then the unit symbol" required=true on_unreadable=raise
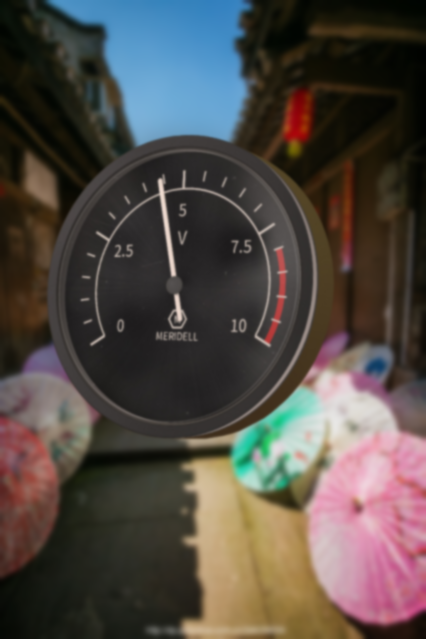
4.5 V
